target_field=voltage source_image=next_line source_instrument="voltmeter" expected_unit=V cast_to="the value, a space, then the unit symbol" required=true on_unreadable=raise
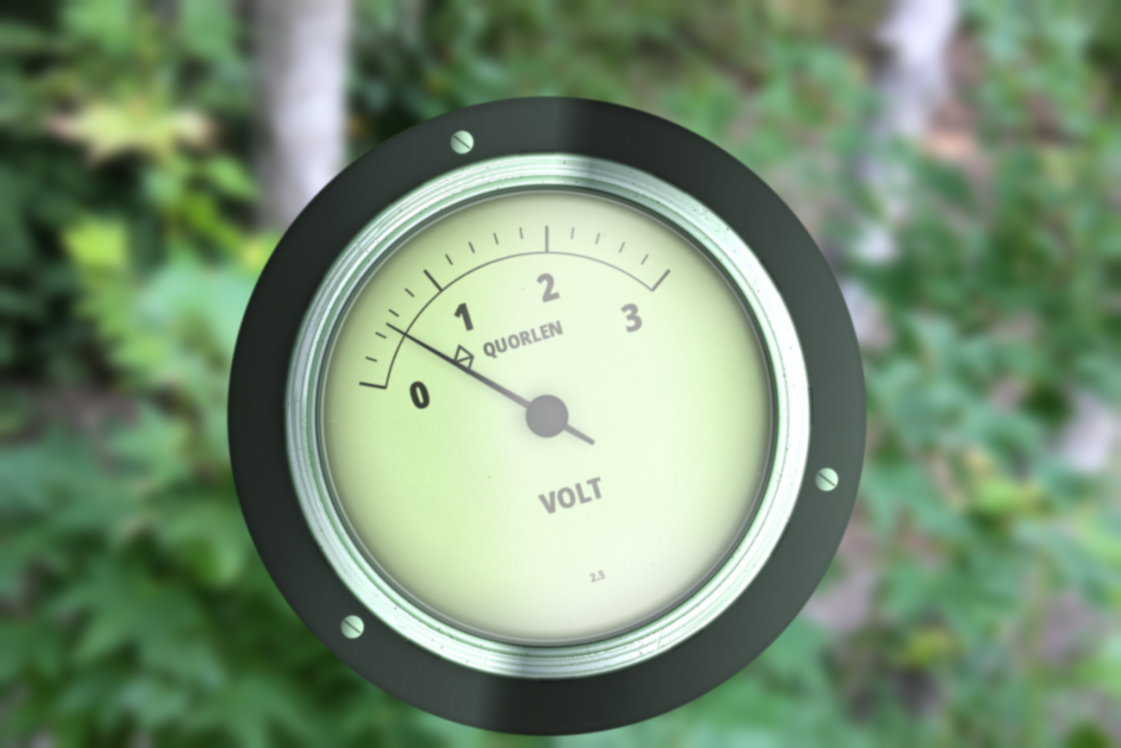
0.5 V
